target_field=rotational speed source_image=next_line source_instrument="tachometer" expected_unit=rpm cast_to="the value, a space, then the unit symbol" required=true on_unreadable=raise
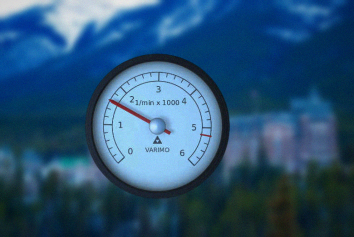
1600 rpm
